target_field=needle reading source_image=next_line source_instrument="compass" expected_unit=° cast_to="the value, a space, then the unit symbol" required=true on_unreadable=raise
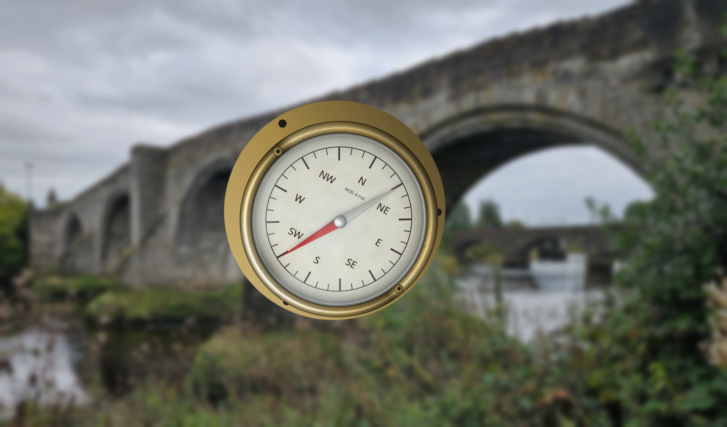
210 °
